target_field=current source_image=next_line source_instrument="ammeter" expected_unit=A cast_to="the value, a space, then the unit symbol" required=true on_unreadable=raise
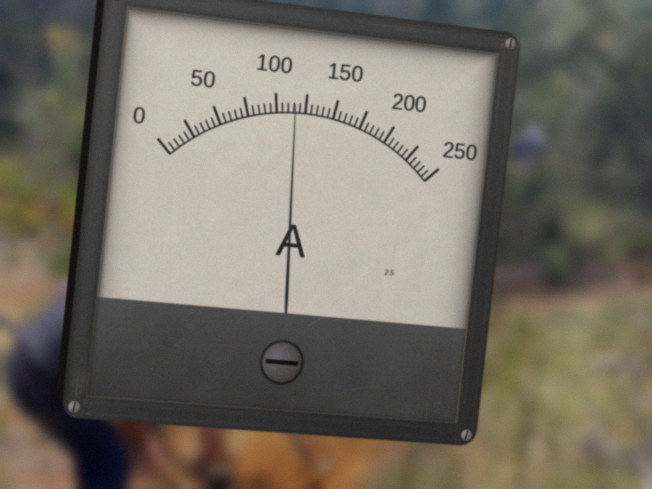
115 A
